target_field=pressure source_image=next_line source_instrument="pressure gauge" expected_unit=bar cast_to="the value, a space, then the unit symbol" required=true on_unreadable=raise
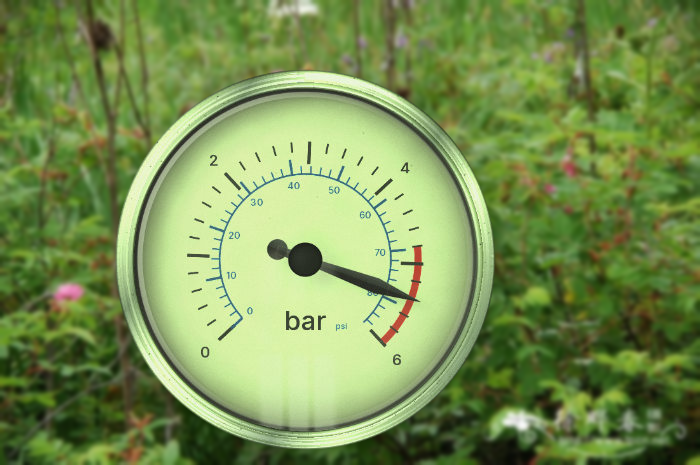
5.4 bar
